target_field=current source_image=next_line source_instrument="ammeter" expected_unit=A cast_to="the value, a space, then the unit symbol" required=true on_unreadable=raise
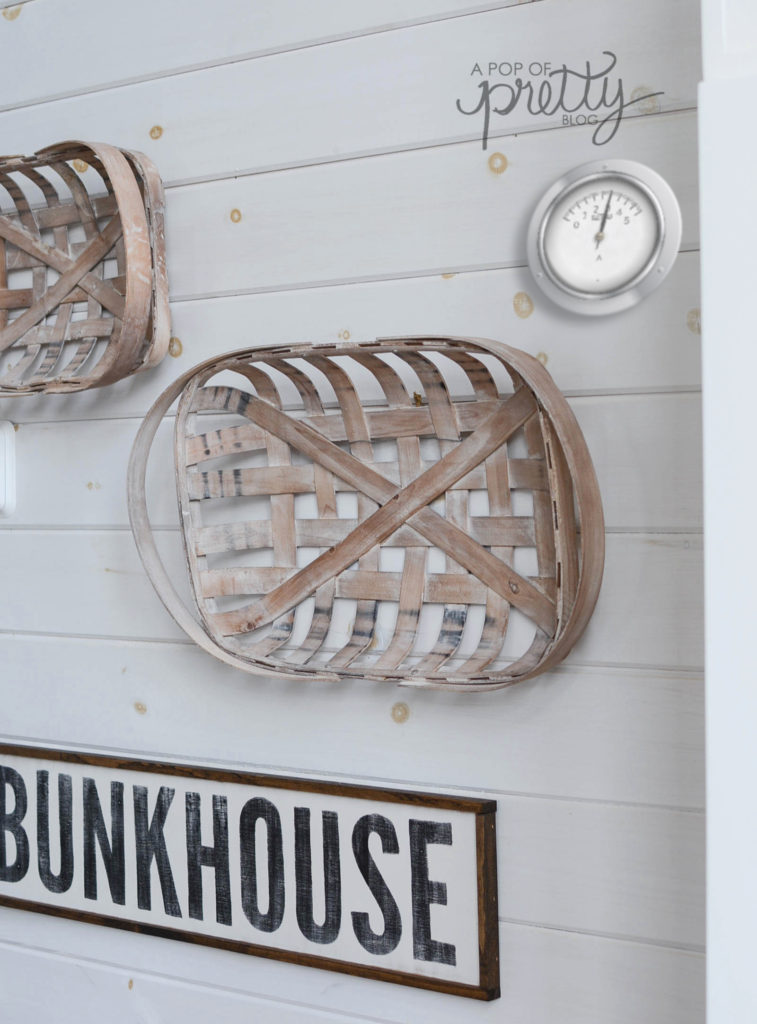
3 A
